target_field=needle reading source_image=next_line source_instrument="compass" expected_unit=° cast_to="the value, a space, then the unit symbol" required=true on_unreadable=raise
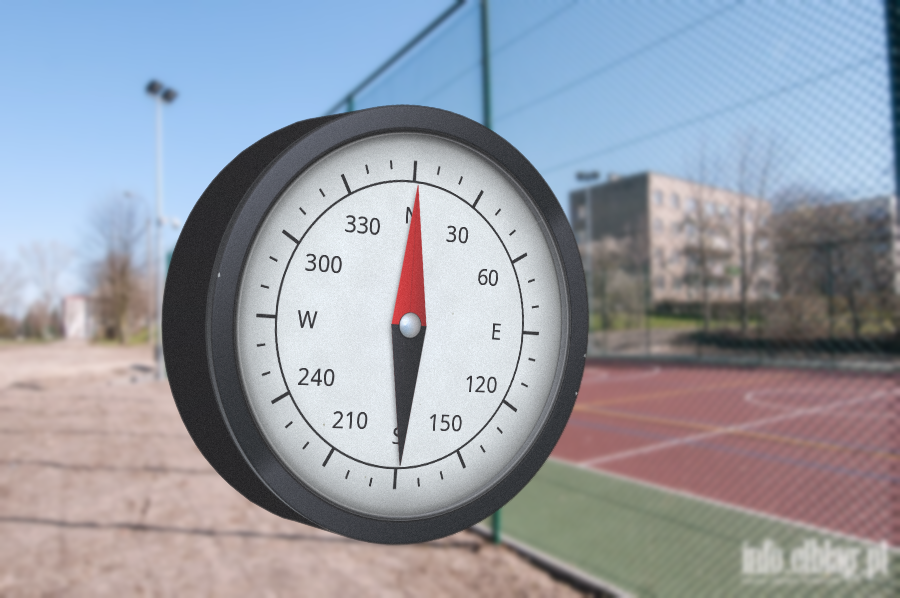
0 °
